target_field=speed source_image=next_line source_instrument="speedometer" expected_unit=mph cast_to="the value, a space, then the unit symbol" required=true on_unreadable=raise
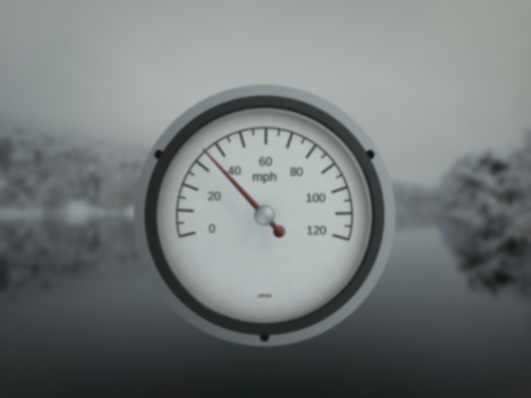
35 mph
